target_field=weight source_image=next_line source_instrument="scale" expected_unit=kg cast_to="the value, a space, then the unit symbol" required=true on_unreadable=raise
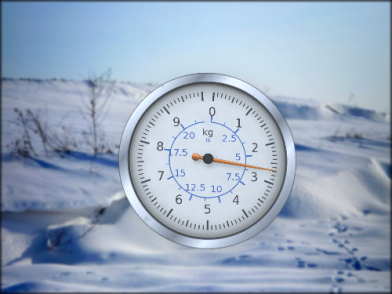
2.7 kg
